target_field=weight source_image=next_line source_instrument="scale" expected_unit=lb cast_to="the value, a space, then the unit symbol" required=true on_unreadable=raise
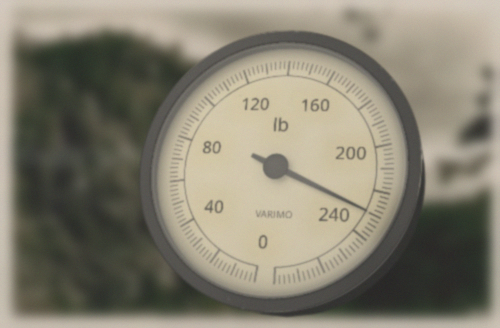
230 lb
